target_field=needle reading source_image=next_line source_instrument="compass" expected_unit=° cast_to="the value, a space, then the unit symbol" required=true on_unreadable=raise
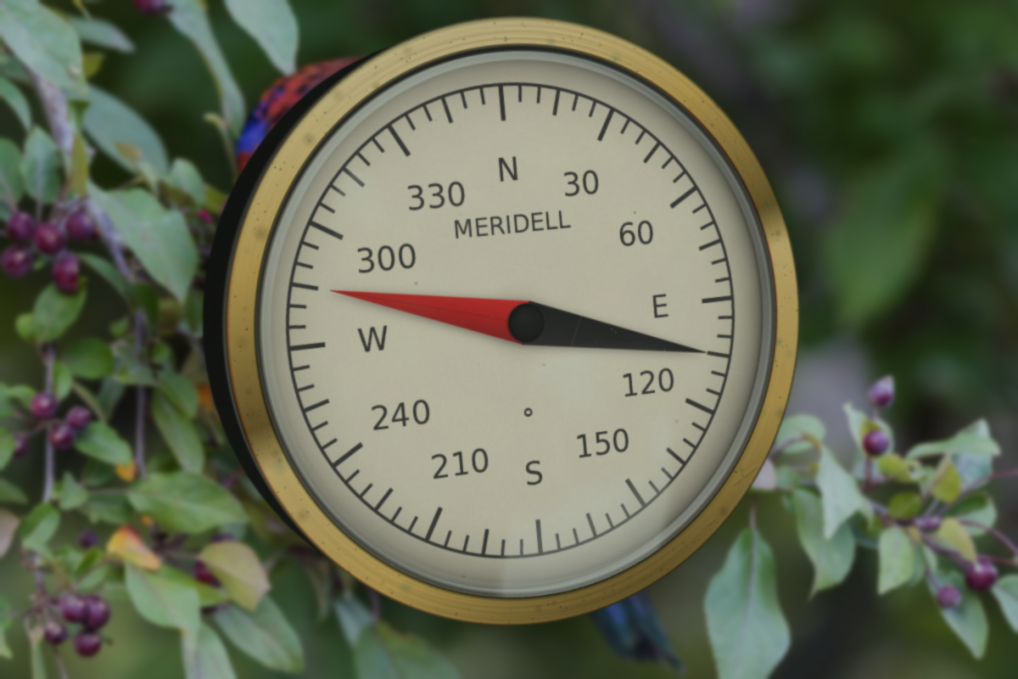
285 °
